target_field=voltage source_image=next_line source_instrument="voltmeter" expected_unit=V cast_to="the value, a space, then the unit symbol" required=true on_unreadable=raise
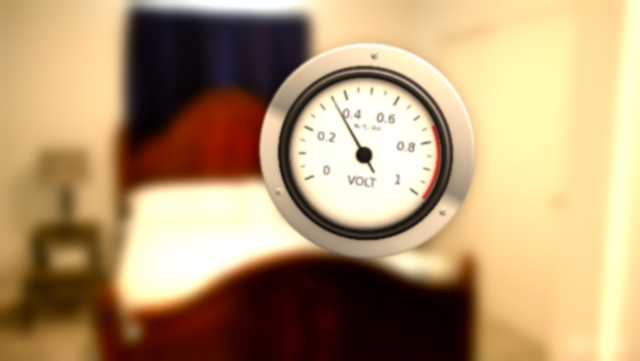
0.35 V
